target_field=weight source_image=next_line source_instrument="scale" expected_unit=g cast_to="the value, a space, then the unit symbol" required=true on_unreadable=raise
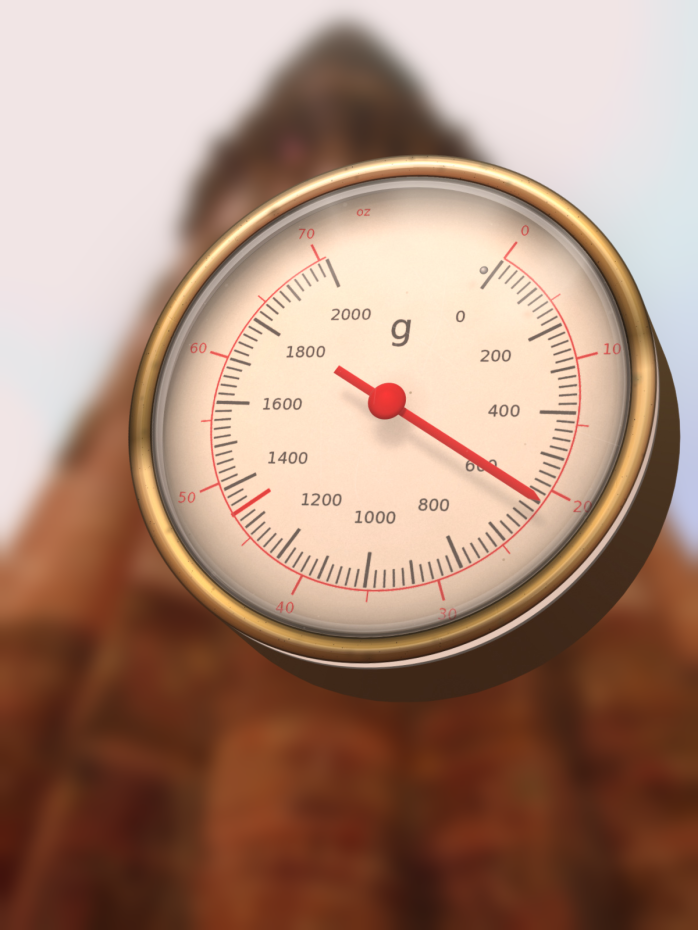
600 g
